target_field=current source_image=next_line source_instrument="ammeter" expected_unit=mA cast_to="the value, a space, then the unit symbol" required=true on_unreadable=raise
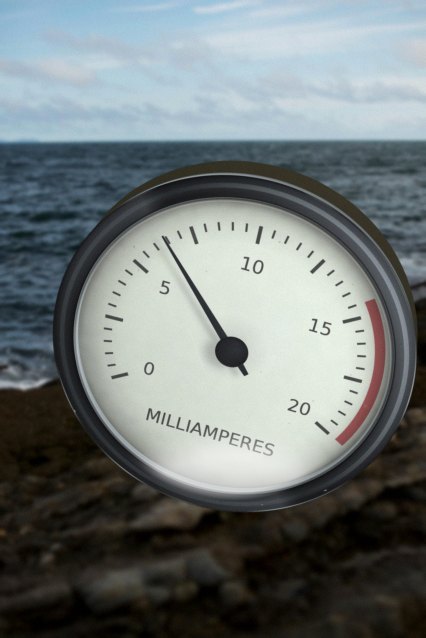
6.5 mA
